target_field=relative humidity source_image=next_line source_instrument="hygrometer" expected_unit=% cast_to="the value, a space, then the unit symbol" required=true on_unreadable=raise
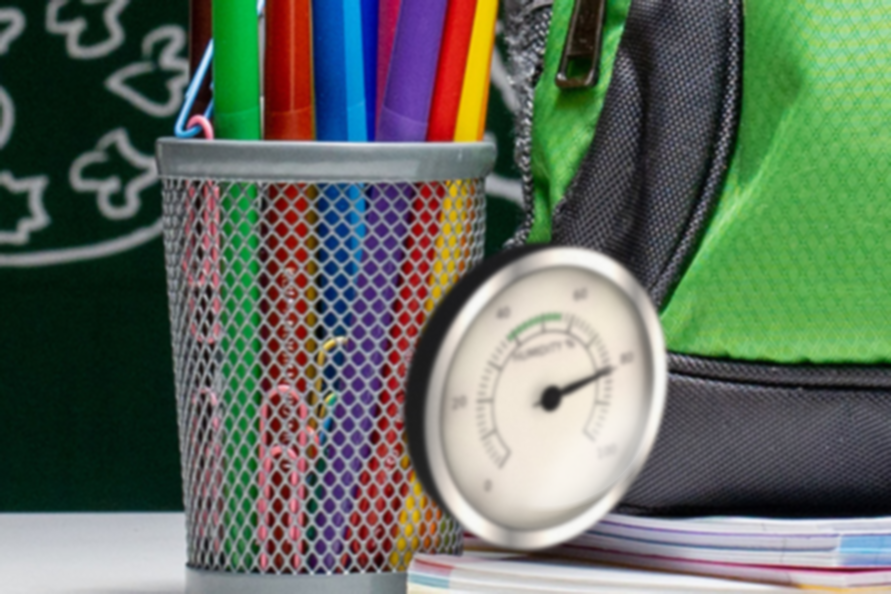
80 %
